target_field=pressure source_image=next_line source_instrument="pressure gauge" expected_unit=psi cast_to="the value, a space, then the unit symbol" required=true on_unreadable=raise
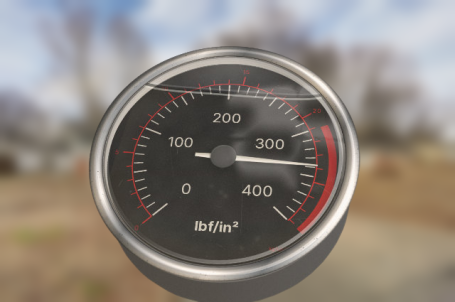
340 psi
